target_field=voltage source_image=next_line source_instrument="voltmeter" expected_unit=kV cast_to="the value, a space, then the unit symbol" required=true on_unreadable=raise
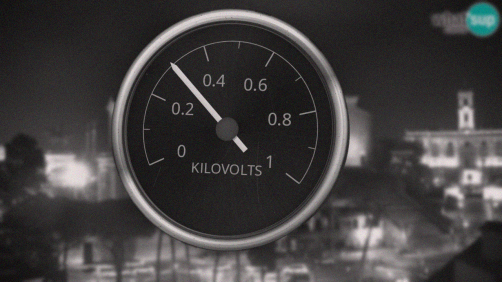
0.3 kV
